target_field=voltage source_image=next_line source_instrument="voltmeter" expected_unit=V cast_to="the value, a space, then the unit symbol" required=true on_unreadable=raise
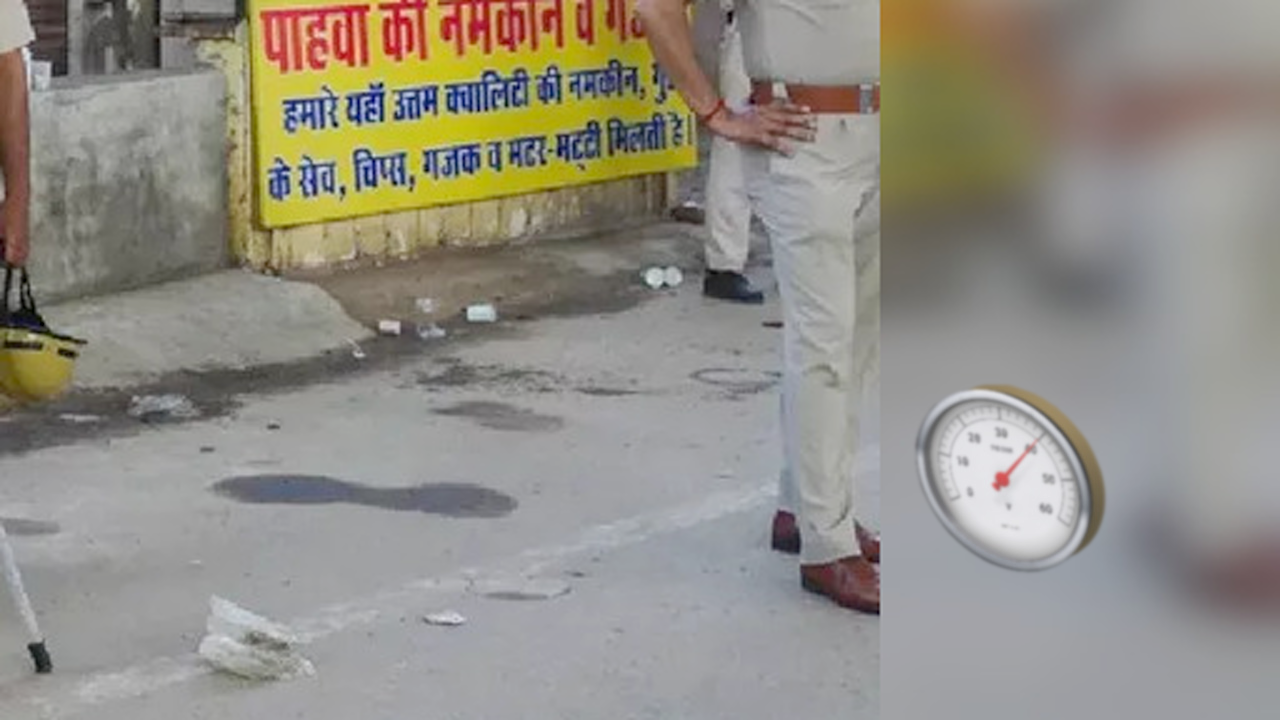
40 V
